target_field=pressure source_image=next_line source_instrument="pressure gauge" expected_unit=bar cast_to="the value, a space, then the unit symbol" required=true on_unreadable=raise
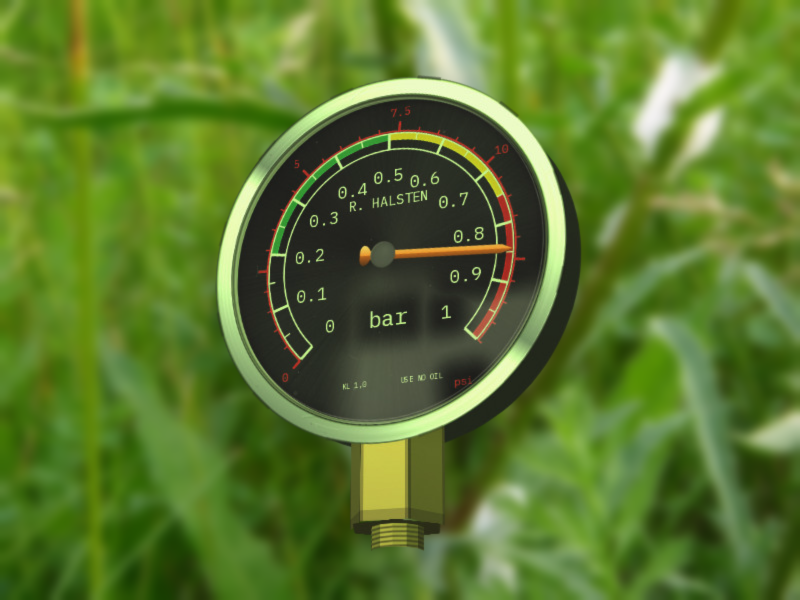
0.85 bar
